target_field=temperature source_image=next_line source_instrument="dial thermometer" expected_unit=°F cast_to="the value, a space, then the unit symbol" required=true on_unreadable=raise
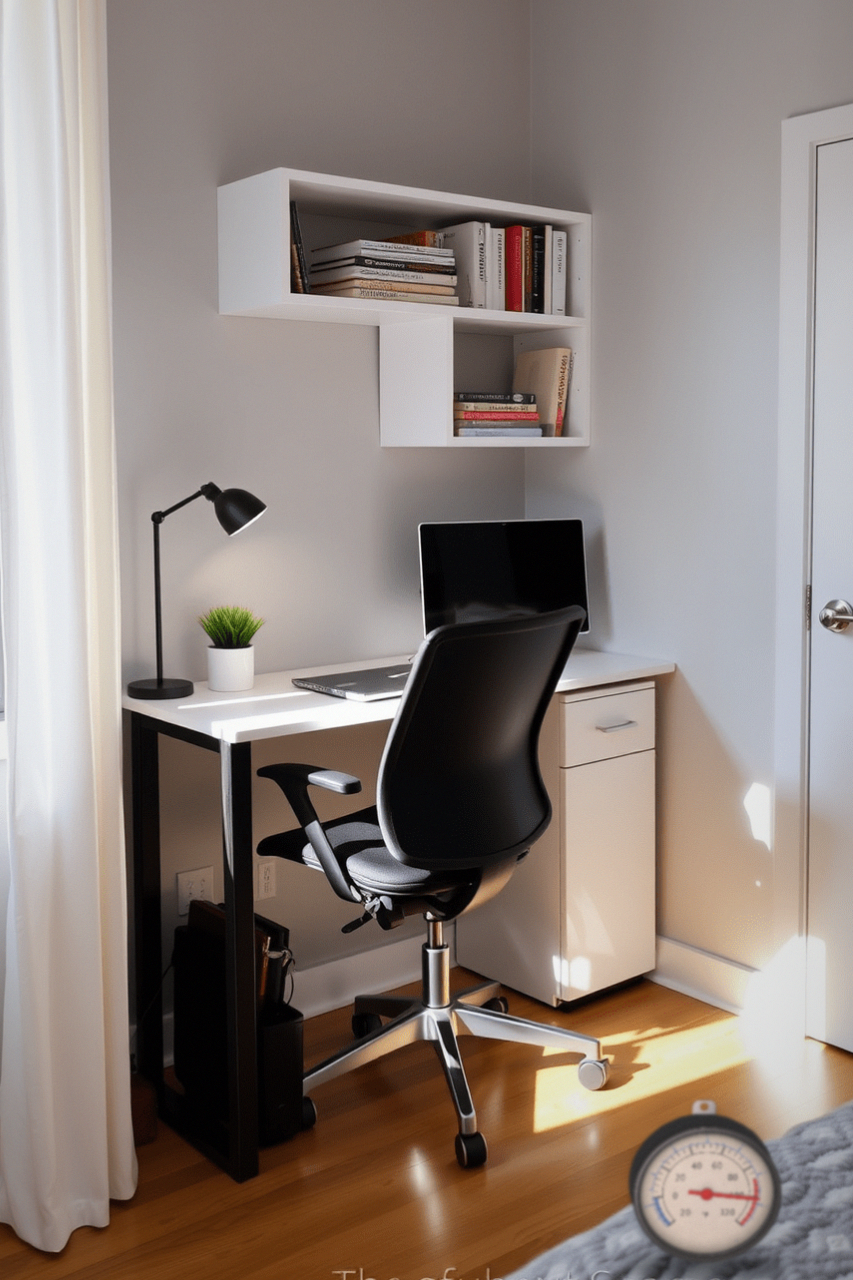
100 °F
